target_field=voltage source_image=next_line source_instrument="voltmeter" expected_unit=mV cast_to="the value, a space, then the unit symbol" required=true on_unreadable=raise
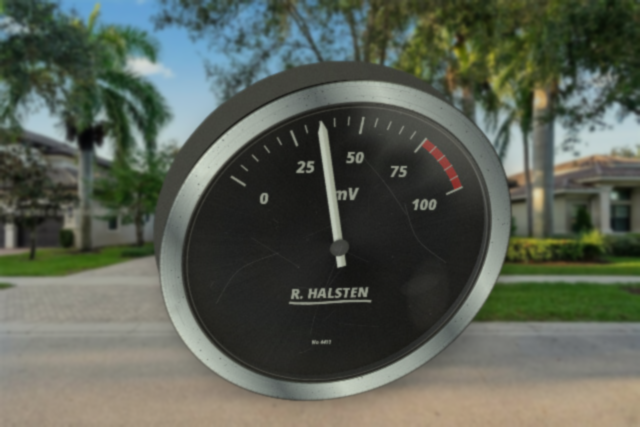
35 mV
